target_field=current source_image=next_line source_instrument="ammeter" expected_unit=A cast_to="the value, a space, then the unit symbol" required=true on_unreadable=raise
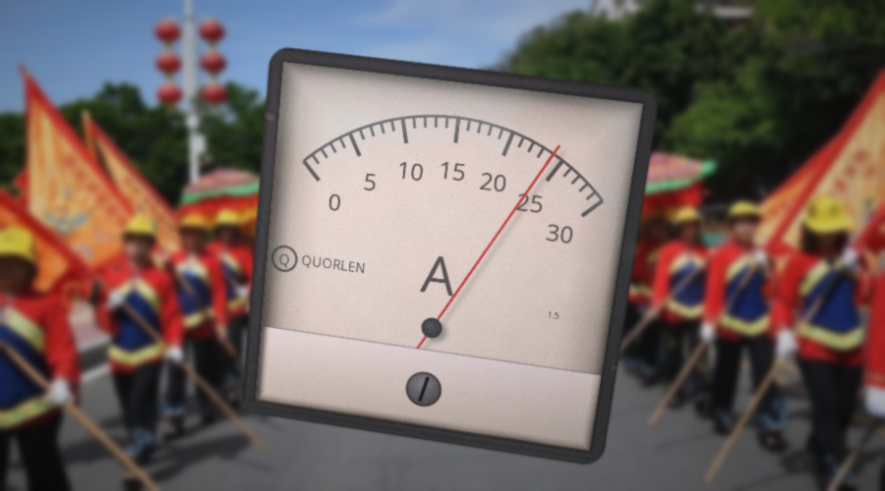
24 A
